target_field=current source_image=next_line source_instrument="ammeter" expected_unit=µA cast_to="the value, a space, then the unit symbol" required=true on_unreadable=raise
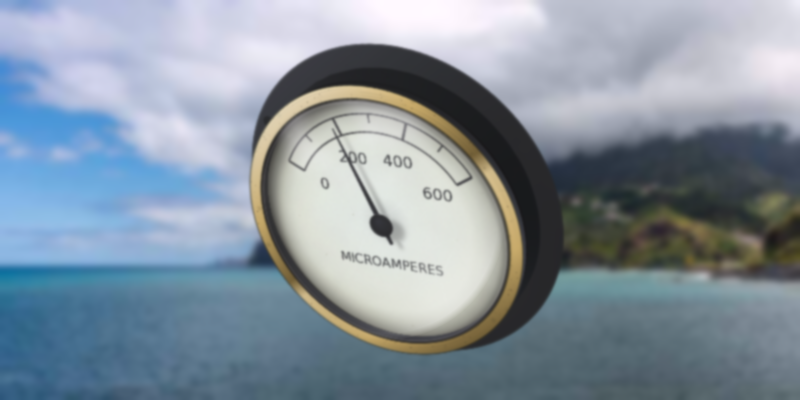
200 µA
